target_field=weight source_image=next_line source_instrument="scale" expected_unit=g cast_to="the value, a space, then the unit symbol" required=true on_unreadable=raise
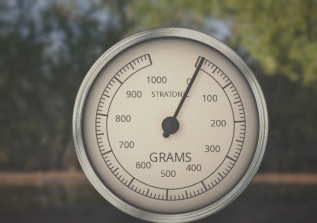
10 g
